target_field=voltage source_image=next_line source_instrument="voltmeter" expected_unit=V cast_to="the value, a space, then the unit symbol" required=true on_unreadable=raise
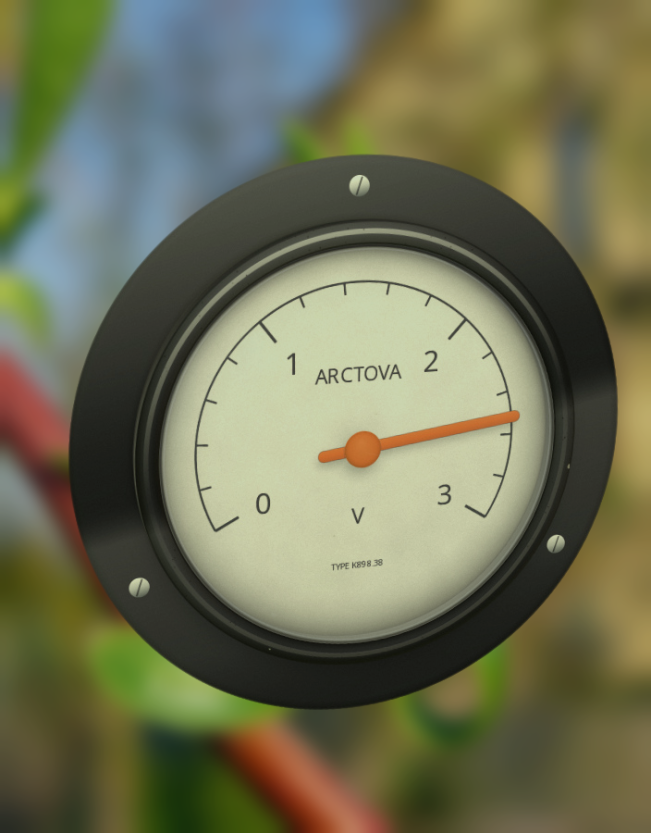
2.5 V
